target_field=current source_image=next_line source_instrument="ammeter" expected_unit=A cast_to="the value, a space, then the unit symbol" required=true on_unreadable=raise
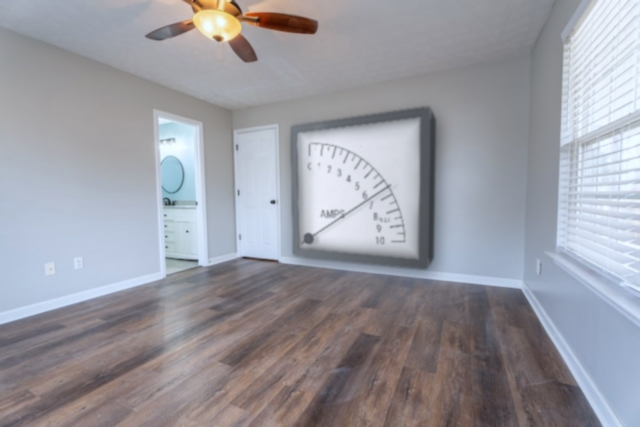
6.5 A
